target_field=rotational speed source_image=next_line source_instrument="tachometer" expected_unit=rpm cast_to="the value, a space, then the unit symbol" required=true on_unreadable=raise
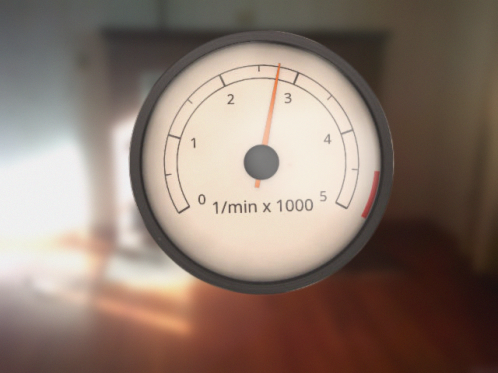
2750 rpm
